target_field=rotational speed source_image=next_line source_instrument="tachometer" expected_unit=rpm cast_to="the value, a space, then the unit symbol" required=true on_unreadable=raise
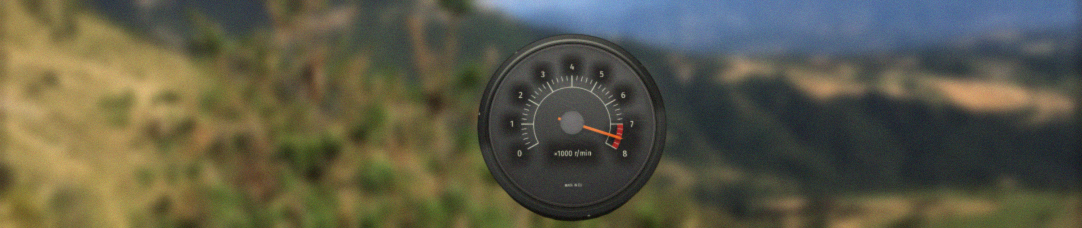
7600 rpm
